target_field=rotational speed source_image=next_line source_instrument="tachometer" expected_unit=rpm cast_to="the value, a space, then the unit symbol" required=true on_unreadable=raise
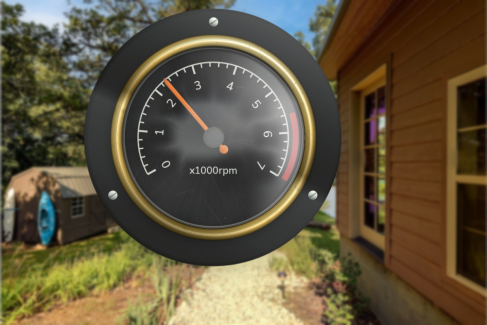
2300 rpm
